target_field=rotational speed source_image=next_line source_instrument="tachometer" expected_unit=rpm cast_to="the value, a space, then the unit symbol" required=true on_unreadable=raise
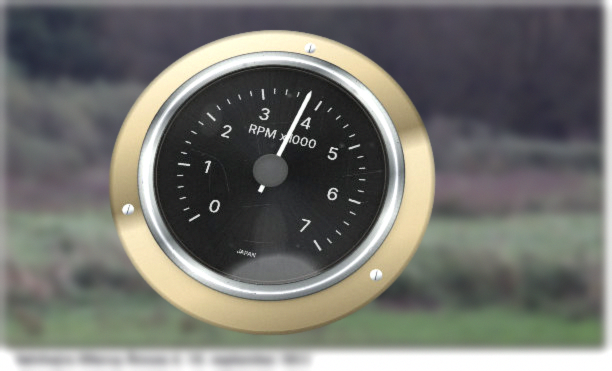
3800 rpm
